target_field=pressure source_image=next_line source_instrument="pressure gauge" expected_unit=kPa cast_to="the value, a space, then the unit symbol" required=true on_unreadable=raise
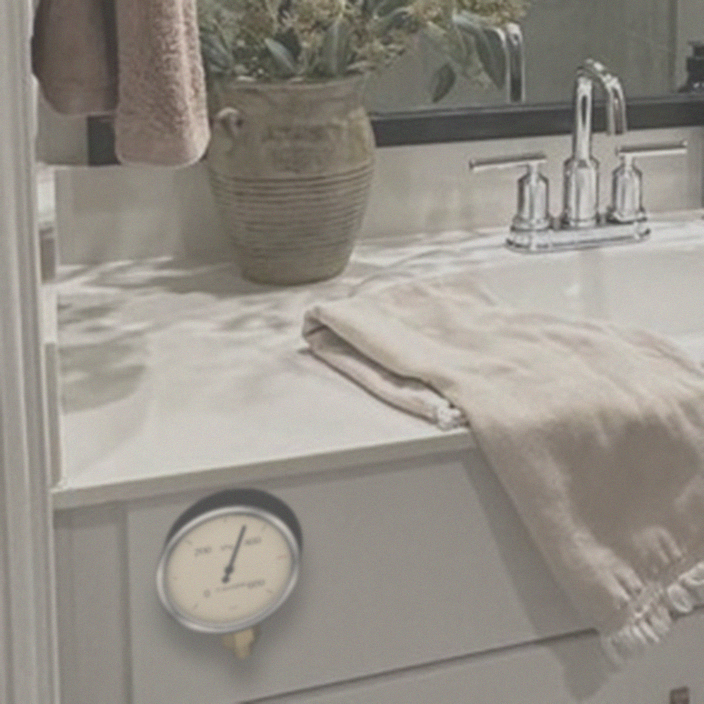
350 kPa
